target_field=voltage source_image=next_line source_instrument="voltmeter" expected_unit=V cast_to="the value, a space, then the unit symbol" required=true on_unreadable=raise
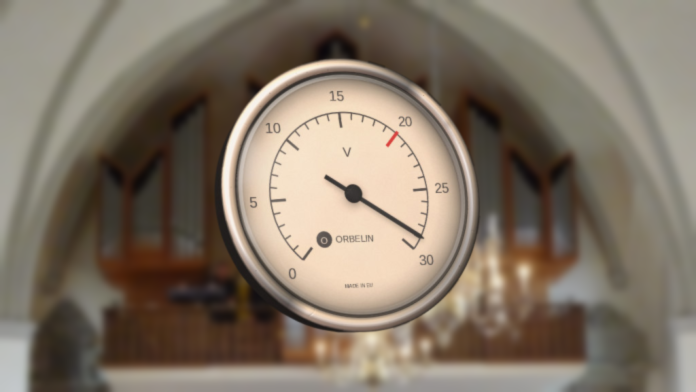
29 V
